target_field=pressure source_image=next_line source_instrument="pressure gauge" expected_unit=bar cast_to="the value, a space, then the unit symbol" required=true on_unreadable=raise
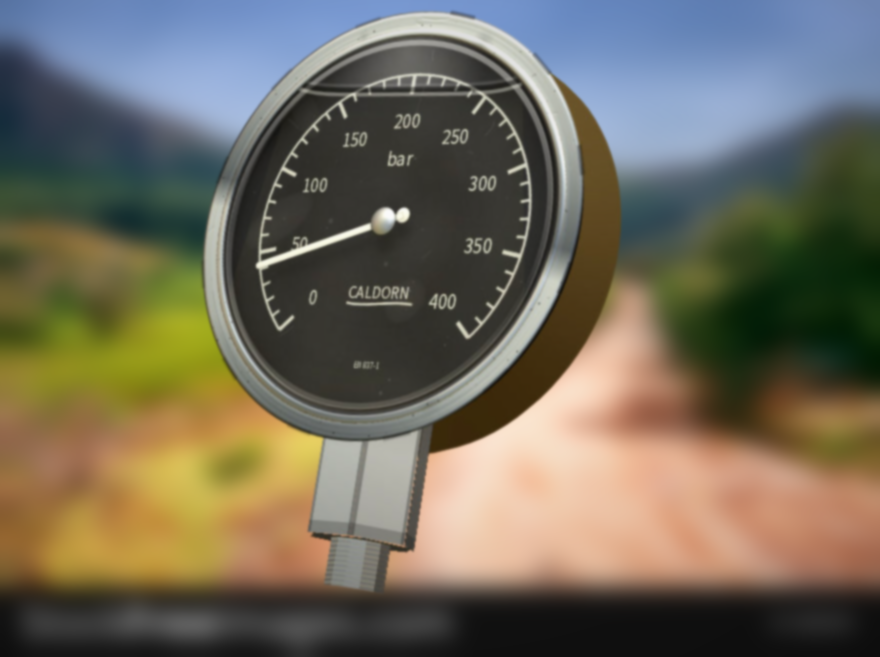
40 bar
